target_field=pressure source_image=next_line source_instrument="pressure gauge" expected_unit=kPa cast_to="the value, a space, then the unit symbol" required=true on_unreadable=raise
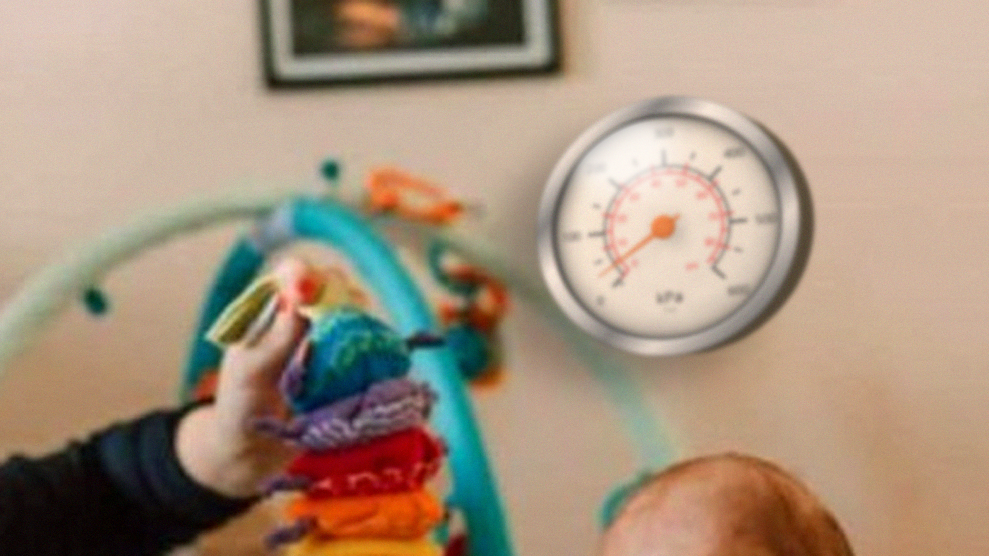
25 kPa
